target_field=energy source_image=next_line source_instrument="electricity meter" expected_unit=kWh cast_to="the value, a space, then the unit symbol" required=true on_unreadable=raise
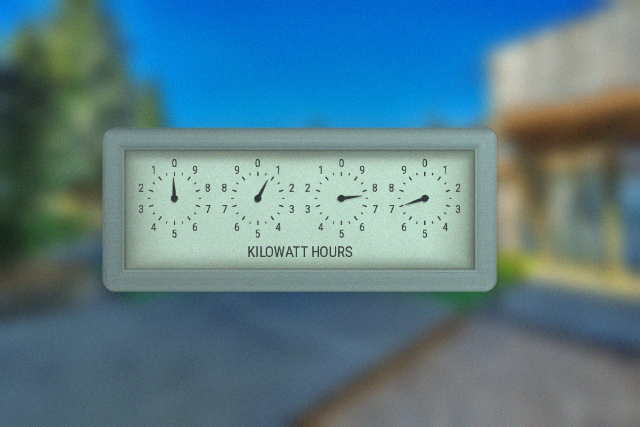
77 kWh
